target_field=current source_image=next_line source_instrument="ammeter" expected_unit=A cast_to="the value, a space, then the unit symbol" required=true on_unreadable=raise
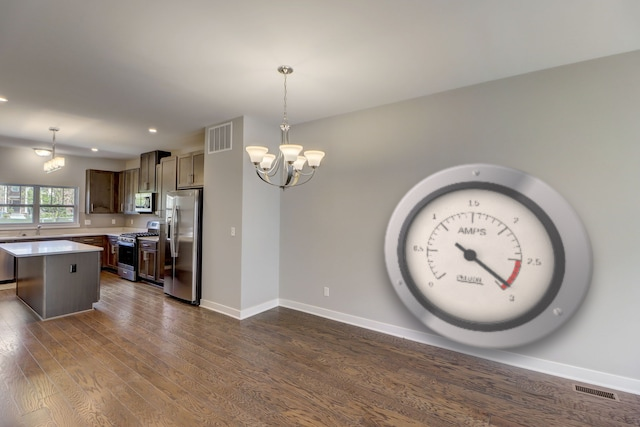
2.9 A
